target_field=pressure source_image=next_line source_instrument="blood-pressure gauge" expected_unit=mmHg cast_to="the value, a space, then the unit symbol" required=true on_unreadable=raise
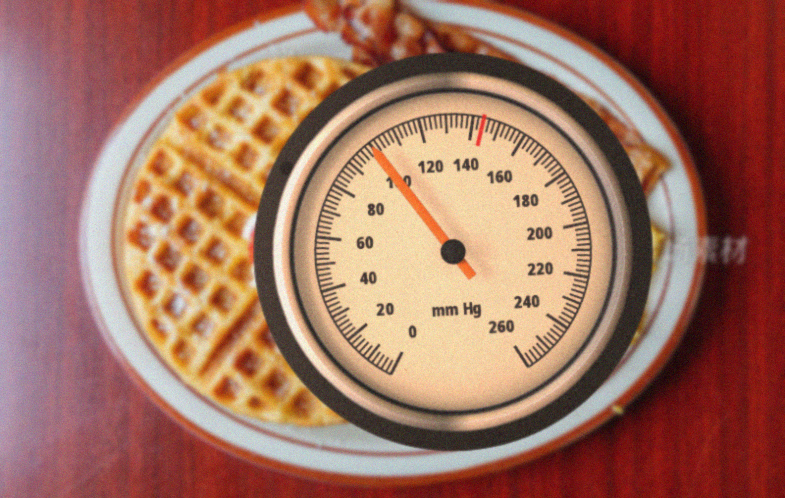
100 mmHg
